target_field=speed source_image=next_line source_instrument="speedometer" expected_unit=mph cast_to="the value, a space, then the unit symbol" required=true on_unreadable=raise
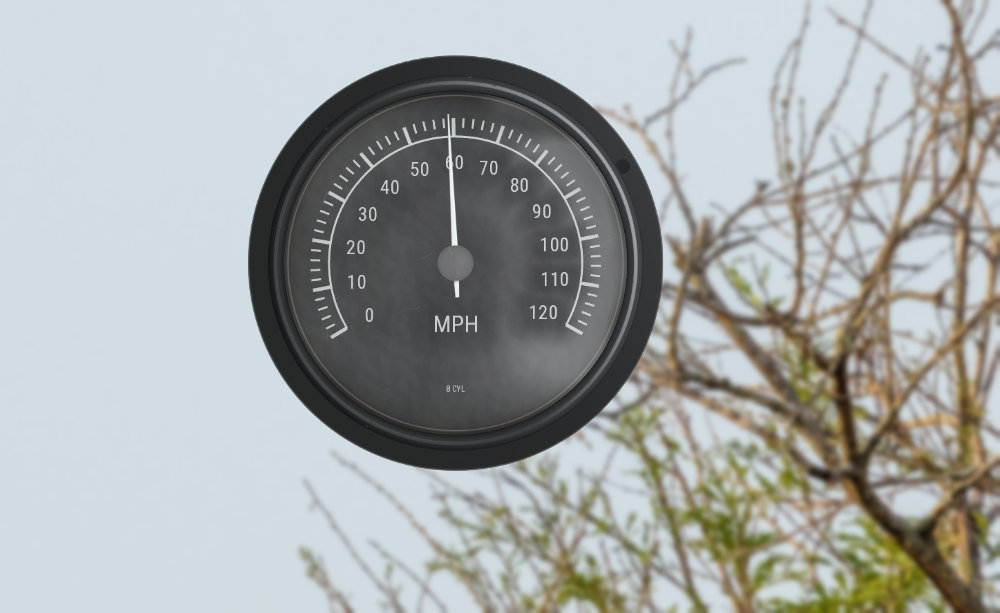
59 mph
